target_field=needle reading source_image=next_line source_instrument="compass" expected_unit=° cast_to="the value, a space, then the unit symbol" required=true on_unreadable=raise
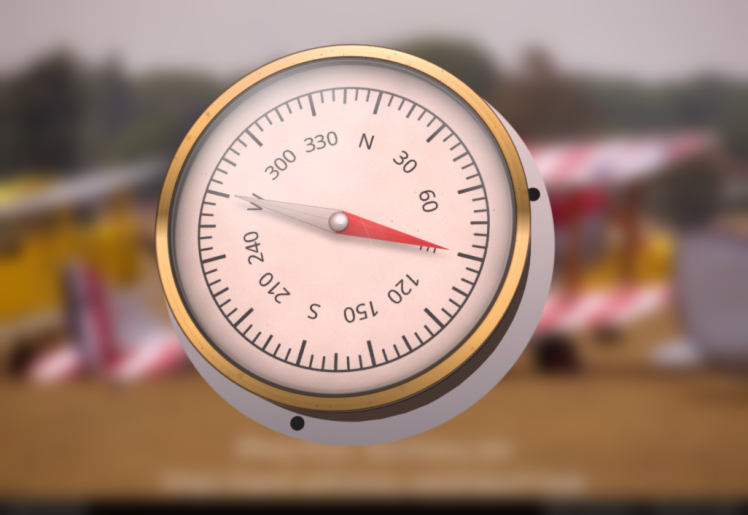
90 °
